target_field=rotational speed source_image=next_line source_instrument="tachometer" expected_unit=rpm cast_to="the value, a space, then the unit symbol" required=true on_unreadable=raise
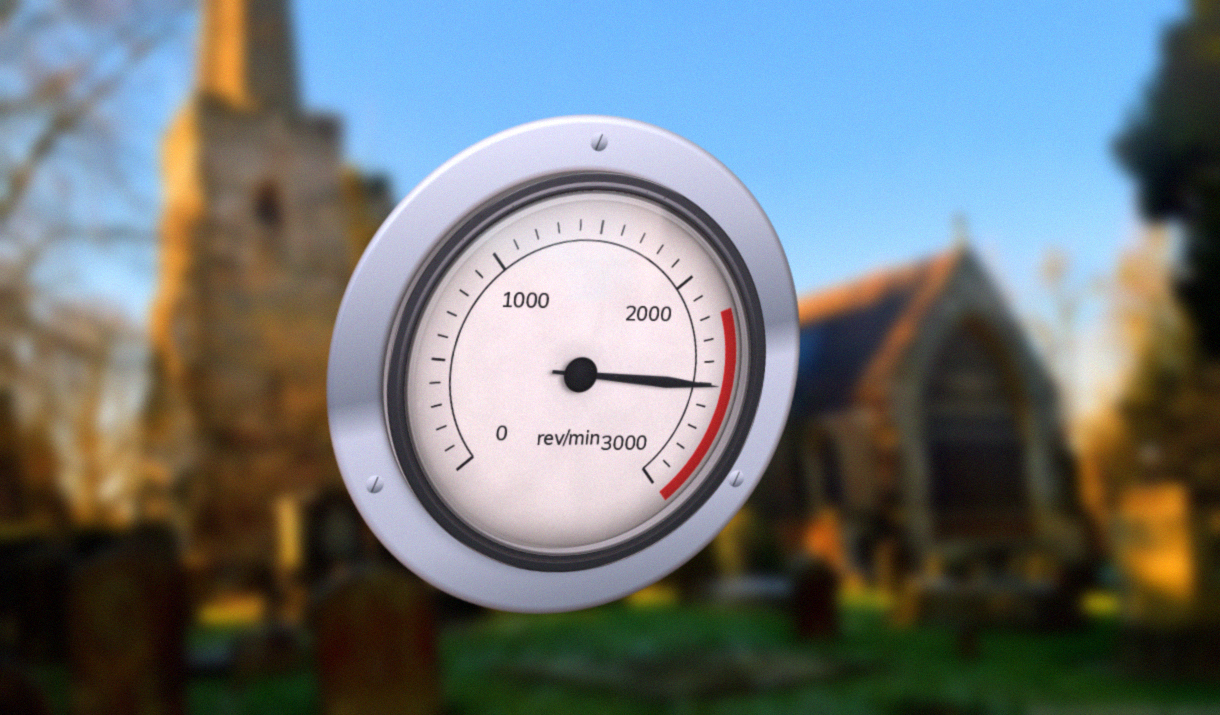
2500 rpm
